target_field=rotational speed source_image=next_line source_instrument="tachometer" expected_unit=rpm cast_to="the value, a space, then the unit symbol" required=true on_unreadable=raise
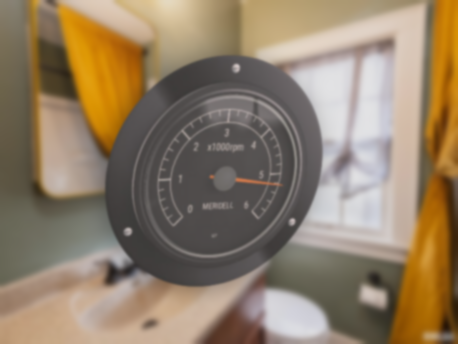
5200 rpm
